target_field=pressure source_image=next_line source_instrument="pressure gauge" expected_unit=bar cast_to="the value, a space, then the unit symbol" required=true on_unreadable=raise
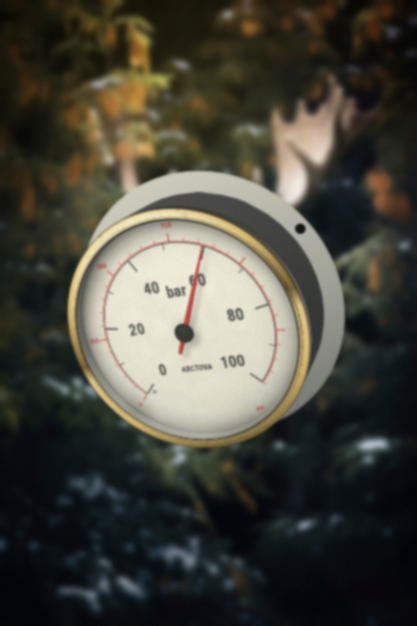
60 bar
